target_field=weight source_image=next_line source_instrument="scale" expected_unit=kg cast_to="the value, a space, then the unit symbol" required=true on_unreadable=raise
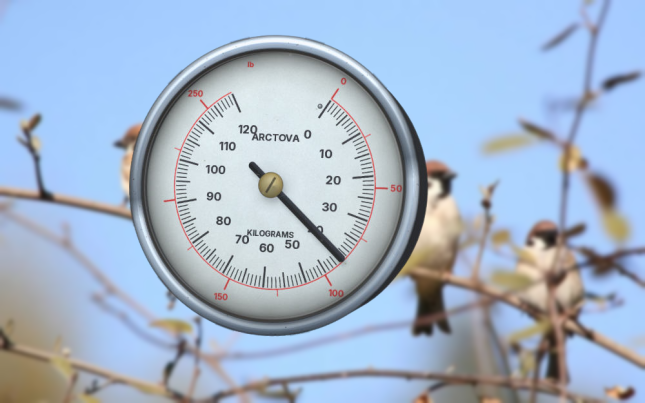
40 kg
